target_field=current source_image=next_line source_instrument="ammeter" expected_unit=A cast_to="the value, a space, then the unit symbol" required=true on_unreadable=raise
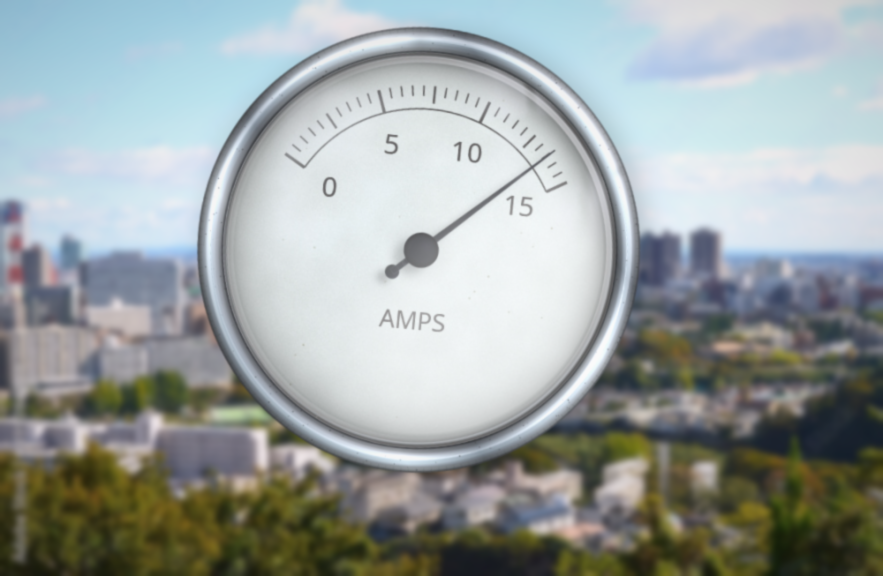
13.5 A
